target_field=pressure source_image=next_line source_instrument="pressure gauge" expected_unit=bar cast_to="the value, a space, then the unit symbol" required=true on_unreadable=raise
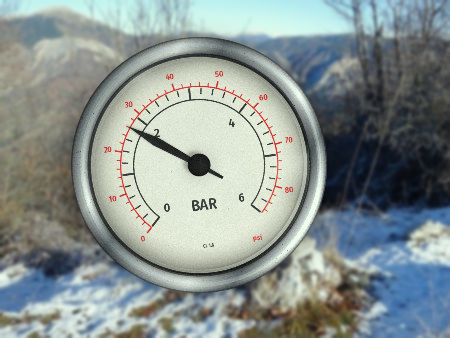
1.8 bar
